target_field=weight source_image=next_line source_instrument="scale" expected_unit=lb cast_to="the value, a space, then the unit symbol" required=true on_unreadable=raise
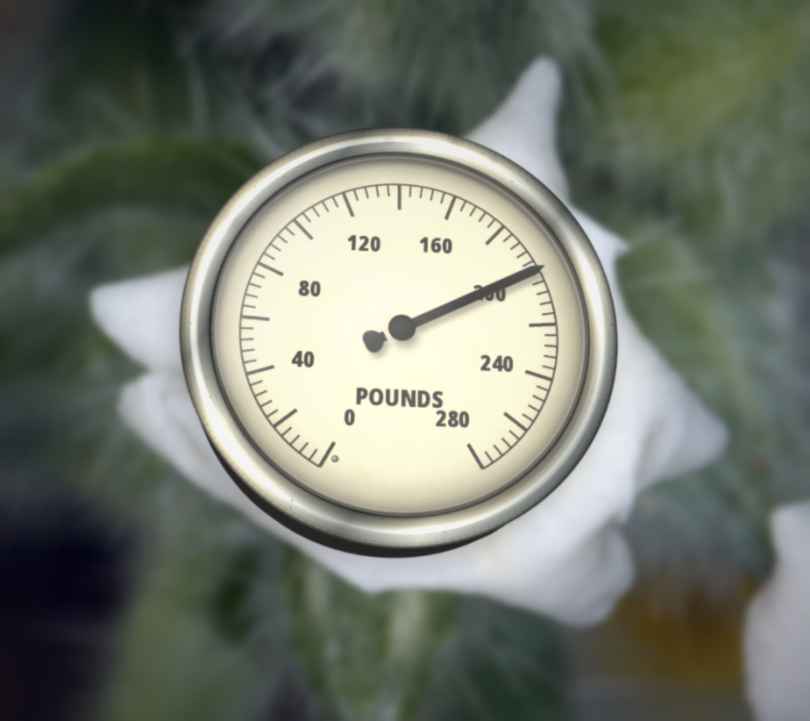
200 lb
